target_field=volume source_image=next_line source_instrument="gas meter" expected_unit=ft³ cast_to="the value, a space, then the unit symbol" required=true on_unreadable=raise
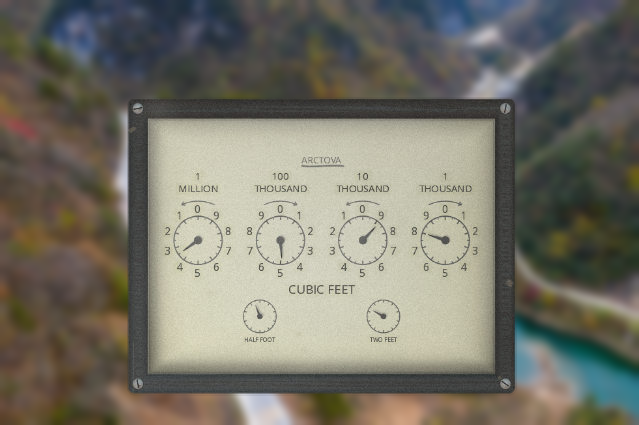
348800 ft³
